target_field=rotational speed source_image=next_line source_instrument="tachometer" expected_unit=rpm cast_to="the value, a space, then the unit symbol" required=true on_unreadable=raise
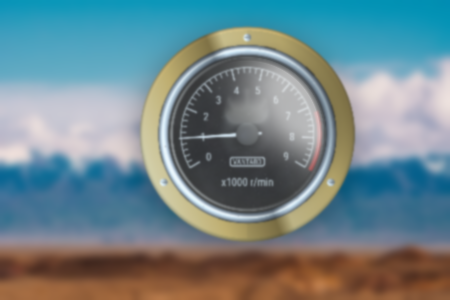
1000 rpm
